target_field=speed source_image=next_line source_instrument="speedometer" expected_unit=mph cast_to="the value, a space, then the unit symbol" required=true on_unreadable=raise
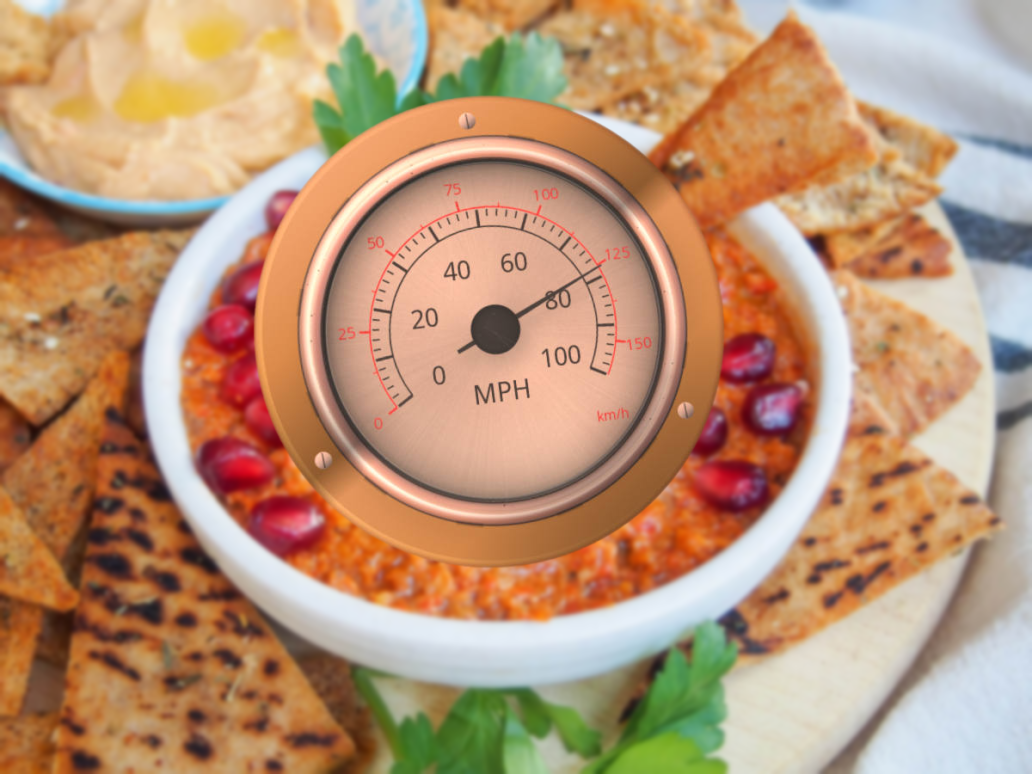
78 mph
